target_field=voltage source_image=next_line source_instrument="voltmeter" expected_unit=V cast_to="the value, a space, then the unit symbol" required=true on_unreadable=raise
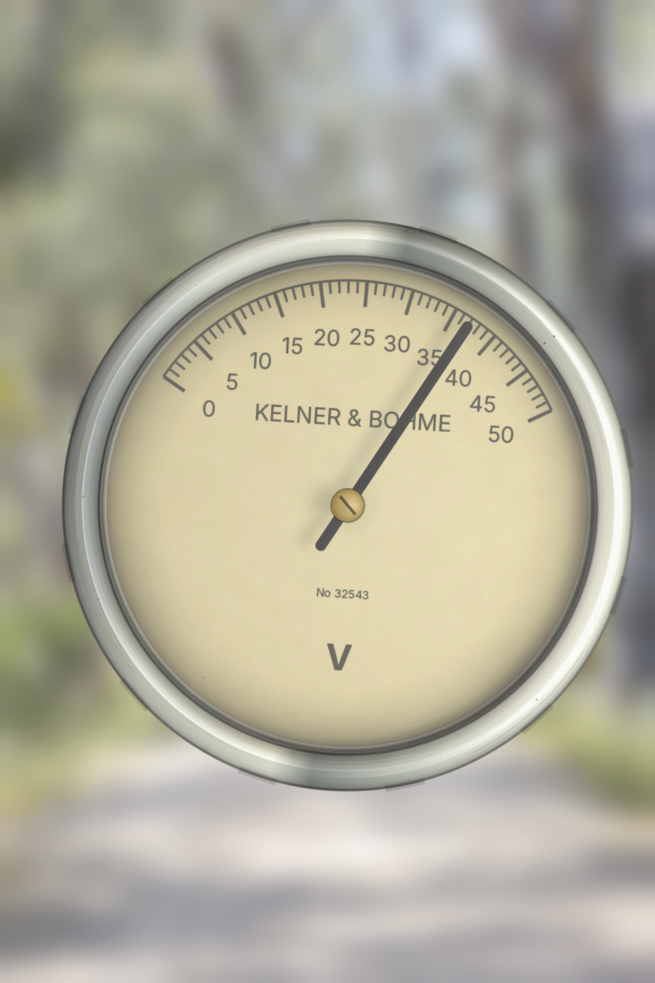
37 V
